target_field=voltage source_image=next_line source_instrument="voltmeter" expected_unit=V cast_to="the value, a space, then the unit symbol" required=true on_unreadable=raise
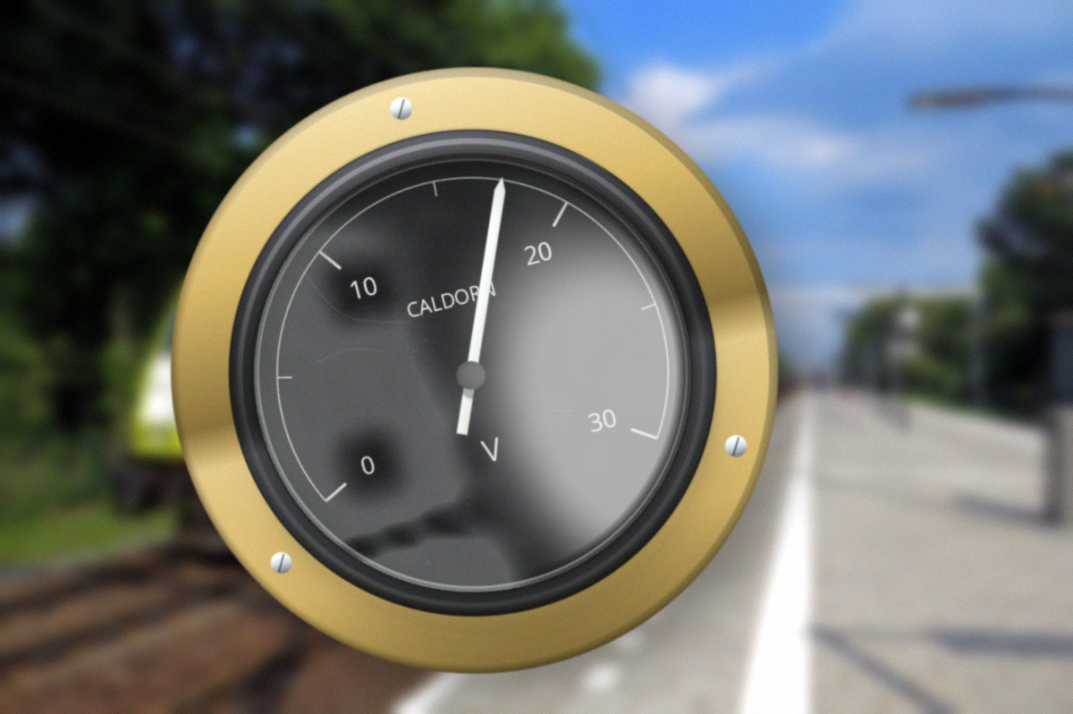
17.5 V
